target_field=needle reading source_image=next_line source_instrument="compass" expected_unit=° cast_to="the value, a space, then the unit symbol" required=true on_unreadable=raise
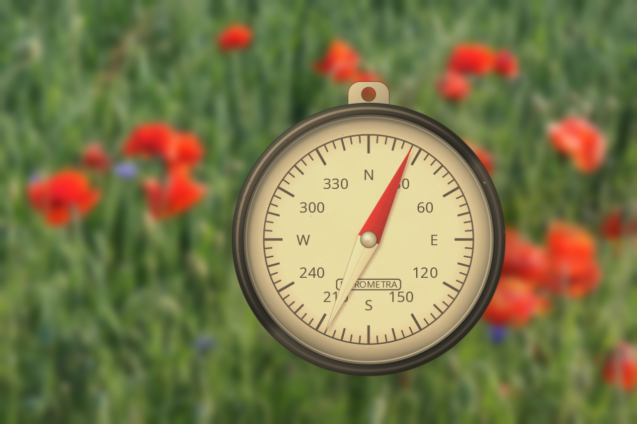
25 °
